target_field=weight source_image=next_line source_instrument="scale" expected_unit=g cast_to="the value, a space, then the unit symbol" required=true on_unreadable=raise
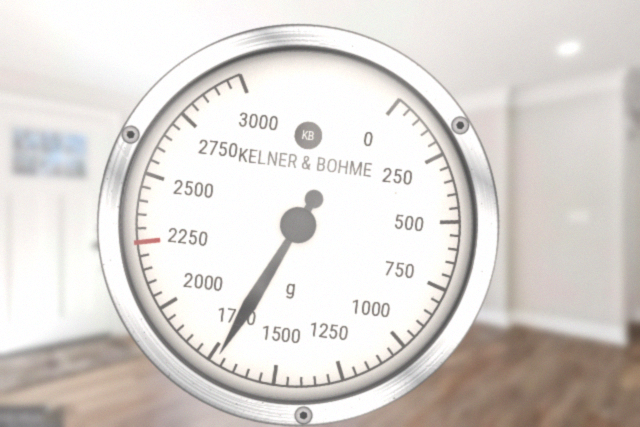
1725 g
